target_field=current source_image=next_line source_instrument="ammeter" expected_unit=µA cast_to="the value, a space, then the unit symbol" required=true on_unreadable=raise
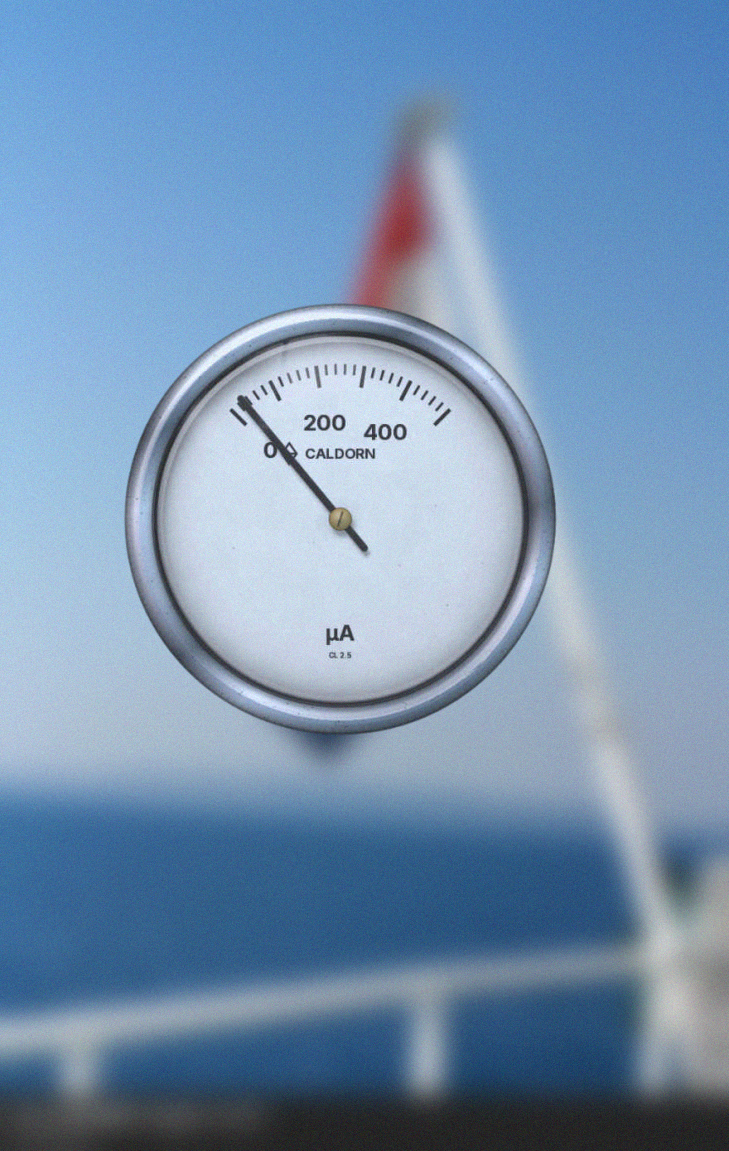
30 µA
